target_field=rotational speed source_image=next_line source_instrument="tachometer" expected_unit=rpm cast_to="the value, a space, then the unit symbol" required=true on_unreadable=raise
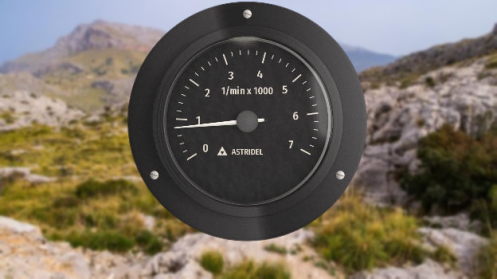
800 rpm
